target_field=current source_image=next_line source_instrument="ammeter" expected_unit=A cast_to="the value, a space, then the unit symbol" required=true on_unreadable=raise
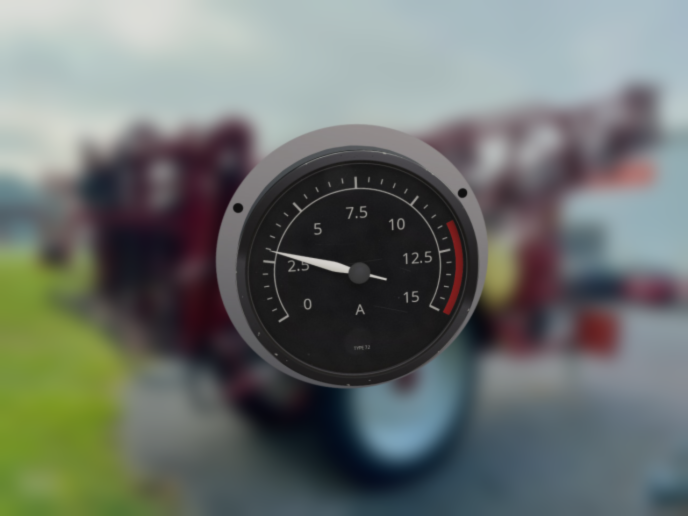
3 A
